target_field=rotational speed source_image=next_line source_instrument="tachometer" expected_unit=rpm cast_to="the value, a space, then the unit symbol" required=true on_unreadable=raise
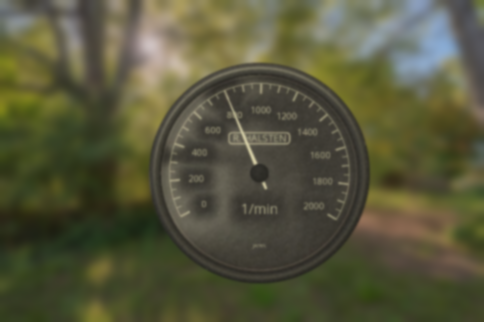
800 rpm
